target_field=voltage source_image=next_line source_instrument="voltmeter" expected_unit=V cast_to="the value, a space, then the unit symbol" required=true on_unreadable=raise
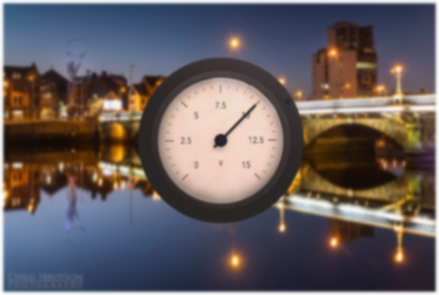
10 V
